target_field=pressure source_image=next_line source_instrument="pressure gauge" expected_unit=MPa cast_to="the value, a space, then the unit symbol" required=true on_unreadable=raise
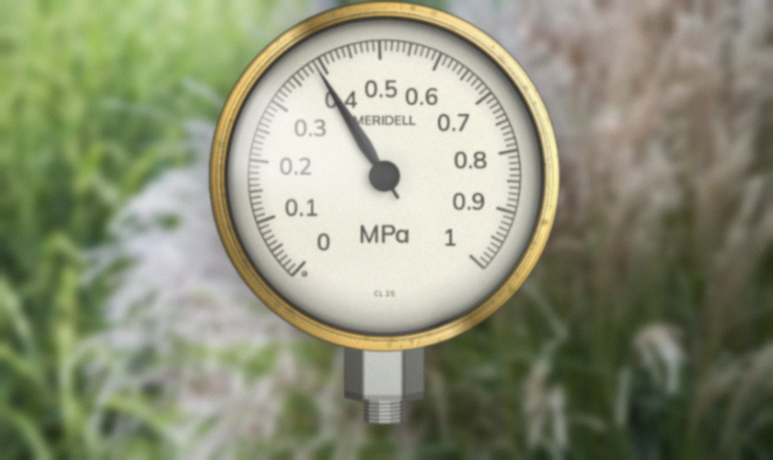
0.39 MPa
